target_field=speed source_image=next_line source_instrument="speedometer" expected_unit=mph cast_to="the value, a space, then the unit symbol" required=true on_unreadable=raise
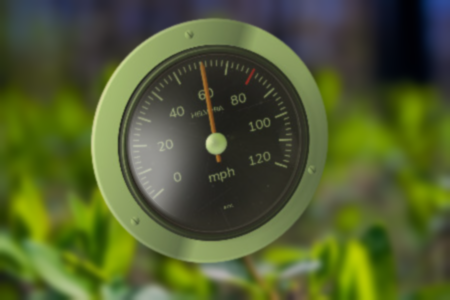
60 mph
